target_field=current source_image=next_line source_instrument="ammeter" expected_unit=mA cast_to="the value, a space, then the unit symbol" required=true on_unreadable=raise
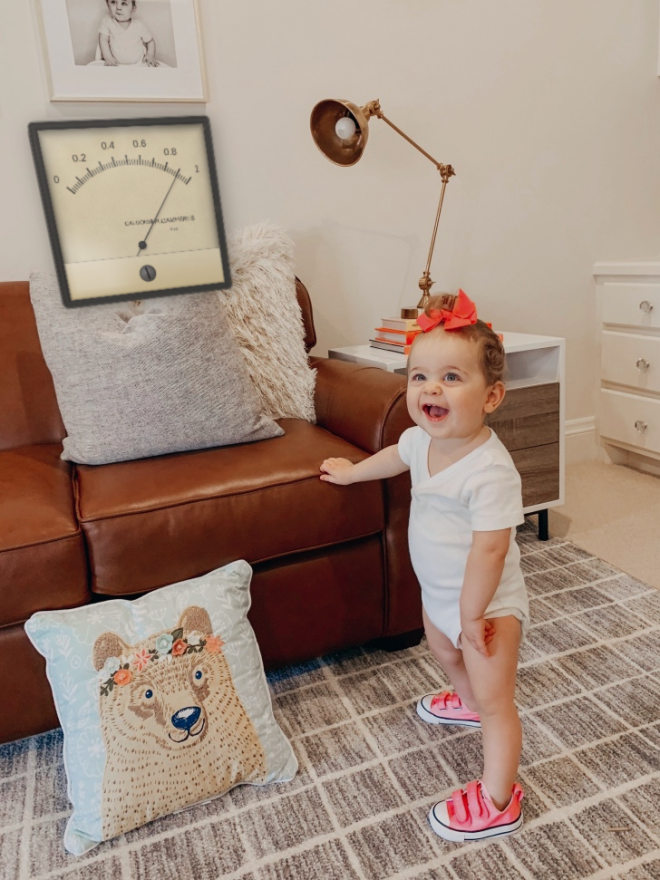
0.9 mA
